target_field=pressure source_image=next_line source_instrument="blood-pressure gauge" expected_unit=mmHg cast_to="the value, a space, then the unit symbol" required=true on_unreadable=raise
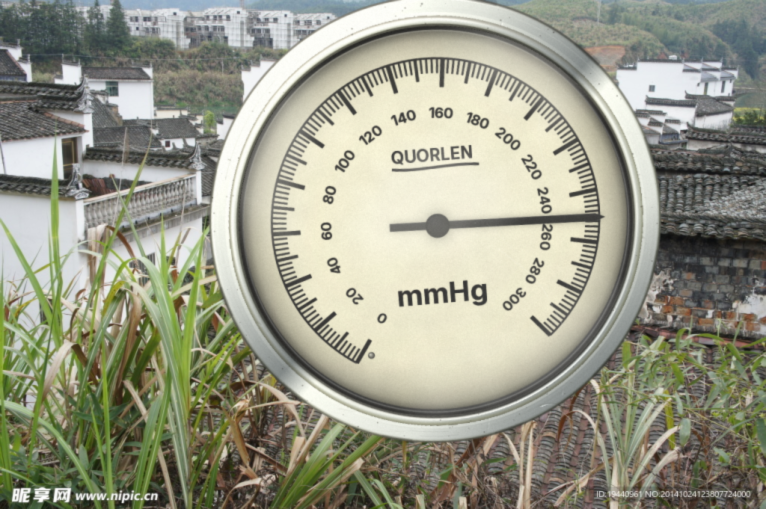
250 mmHg
